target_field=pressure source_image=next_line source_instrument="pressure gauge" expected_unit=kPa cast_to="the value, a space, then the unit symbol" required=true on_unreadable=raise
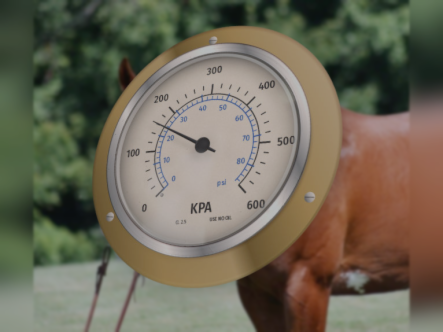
160 kPa
